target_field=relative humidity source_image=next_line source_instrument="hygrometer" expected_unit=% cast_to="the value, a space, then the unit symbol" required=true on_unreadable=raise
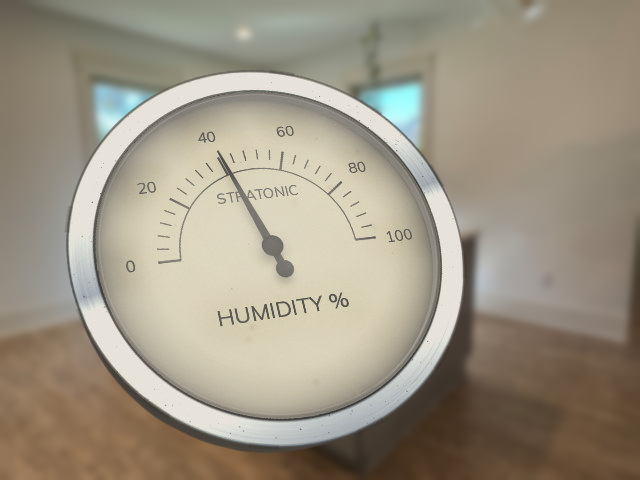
40 %
